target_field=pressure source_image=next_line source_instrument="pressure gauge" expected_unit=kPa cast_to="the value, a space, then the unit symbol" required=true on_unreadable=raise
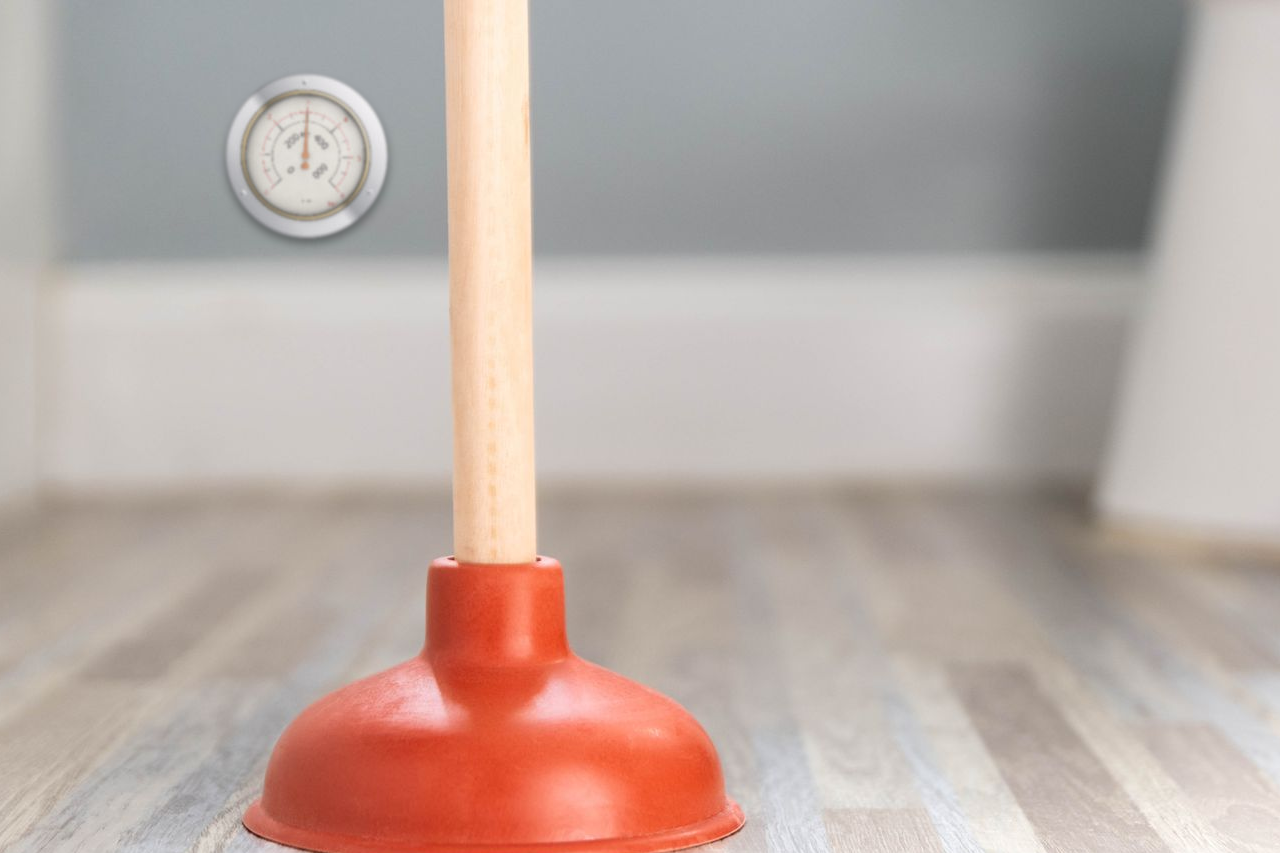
300 kPa
